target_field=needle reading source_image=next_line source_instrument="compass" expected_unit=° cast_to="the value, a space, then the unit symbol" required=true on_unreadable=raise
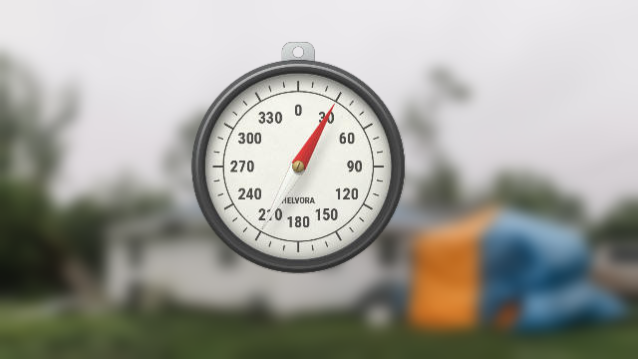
30 °
